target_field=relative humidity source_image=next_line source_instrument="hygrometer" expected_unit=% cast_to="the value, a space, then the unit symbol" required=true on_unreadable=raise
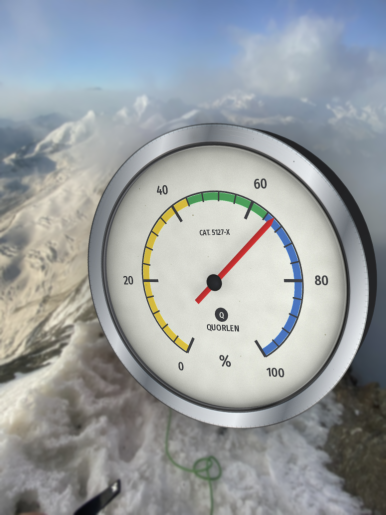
66 %
